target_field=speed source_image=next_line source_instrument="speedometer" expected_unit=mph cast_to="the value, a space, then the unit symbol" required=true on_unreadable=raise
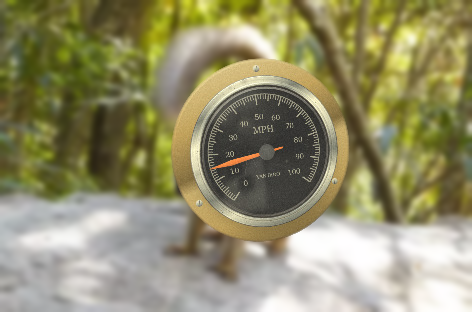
15 mph
